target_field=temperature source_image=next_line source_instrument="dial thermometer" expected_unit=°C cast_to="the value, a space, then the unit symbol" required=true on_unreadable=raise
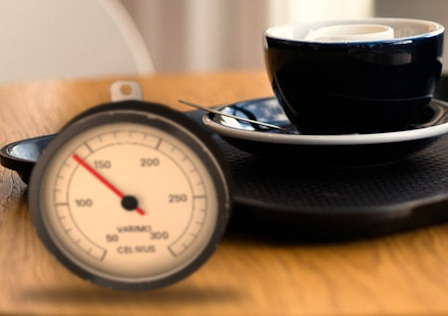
140 °C
